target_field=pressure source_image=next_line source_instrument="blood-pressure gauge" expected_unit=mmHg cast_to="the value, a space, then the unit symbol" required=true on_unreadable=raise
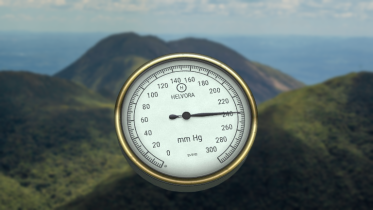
240 mmHg
